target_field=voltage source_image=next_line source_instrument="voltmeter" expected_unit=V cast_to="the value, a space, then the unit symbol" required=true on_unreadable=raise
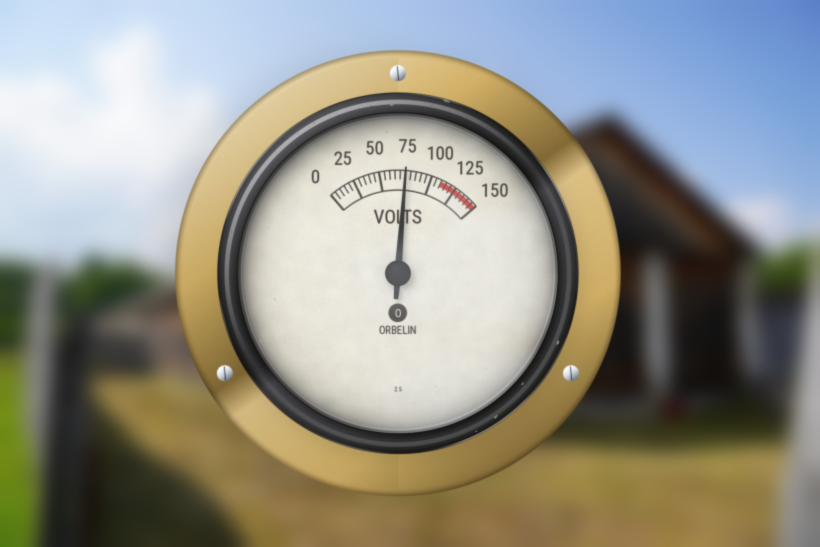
75 V
